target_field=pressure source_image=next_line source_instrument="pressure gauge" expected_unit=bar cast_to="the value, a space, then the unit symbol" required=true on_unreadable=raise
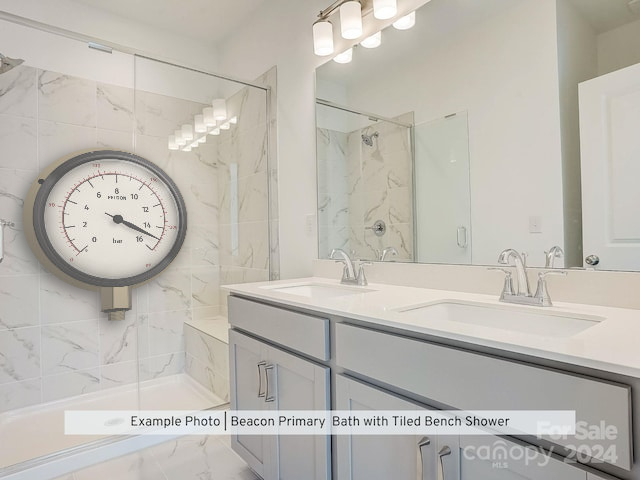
15 bar
